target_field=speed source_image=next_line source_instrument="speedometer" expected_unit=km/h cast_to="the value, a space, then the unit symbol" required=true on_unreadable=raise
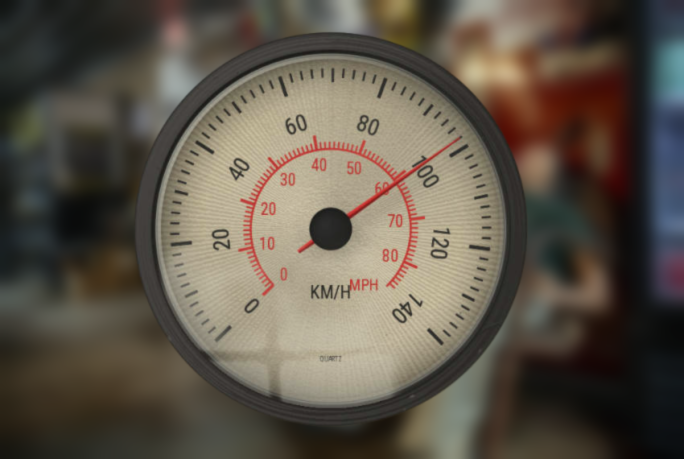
98 km/h
